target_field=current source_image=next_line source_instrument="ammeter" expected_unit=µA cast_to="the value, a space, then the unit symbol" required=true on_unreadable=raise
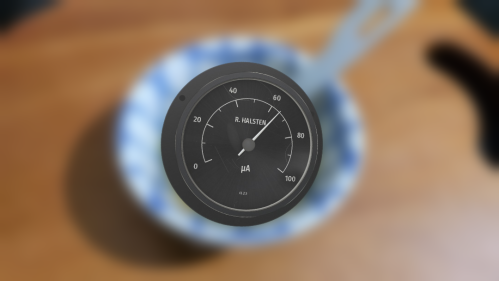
65 µA
